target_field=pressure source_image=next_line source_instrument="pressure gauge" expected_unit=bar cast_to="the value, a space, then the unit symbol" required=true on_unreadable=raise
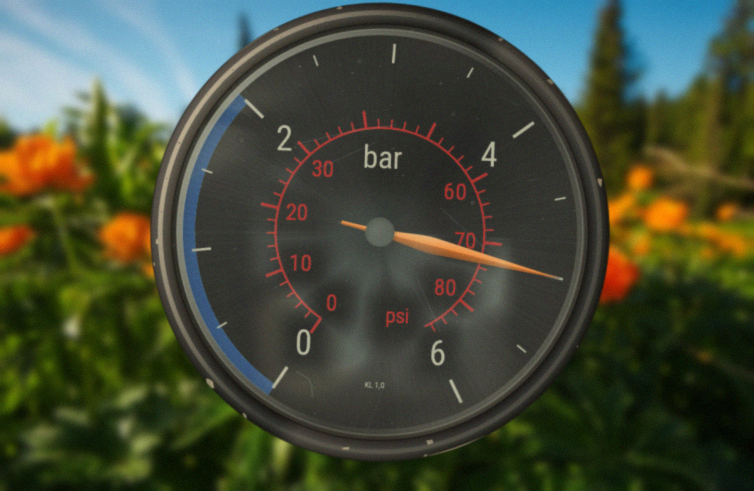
5 bar
